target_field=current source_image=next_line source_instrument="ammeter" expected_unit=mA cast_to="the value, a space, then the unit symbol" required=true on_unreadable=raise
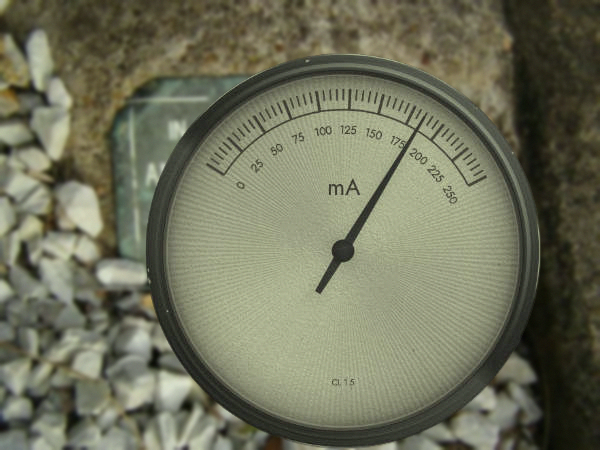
185 mA
